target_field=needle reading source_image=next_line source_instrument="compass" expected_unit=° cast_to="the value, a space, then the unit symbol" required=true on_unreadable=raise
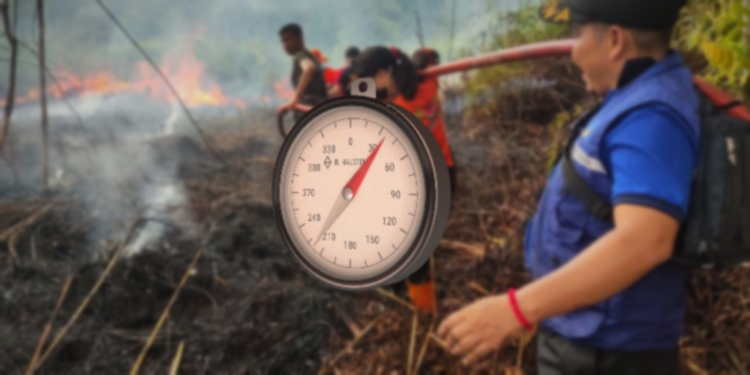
37.5 °
